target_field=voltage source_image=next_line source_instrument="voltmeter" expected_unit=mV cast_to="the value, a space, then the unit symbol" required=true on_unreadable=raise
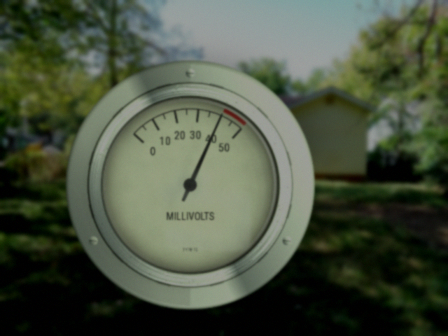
40 mV
